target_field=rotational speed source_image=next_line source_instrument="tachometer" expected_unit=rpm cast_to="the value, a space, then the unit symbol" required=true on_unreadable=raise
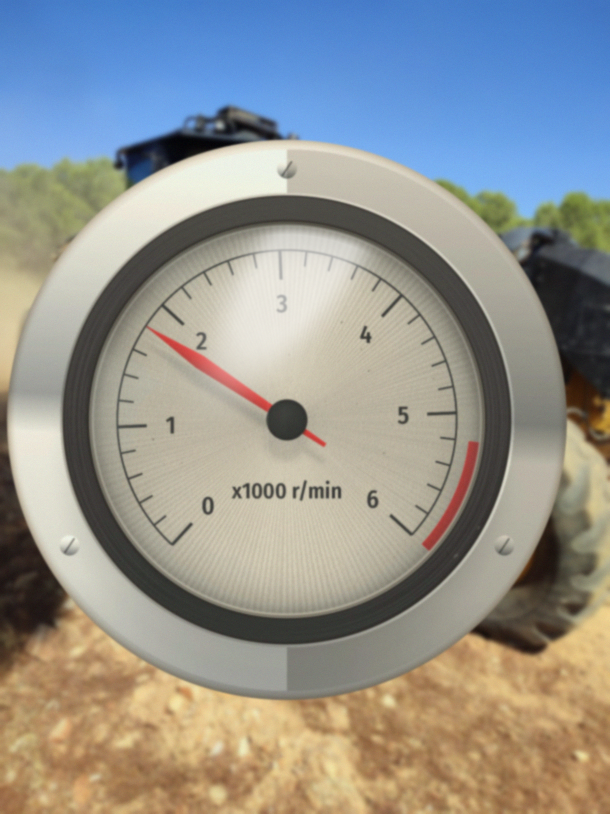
1800 rpm
